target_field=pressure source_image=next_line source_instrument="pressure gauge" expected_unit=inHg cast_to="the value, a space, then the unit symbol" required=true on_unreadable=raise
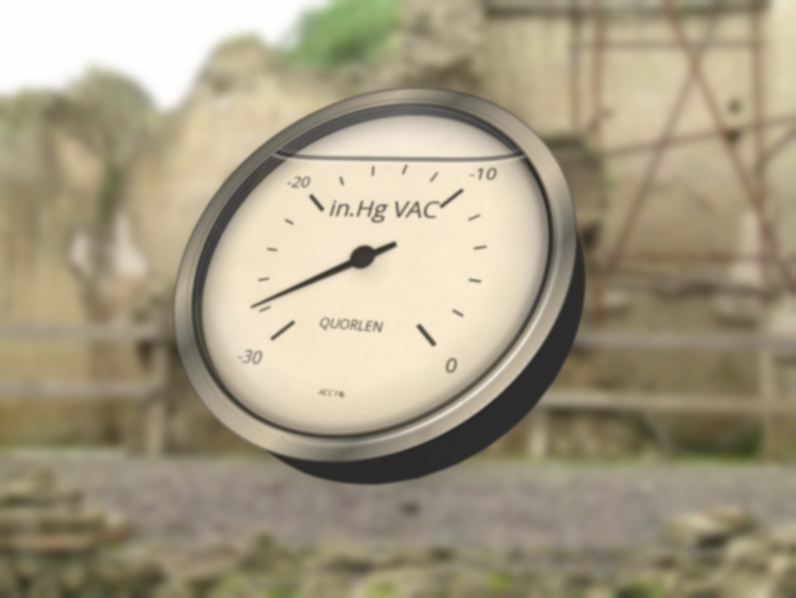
-28 inHg
